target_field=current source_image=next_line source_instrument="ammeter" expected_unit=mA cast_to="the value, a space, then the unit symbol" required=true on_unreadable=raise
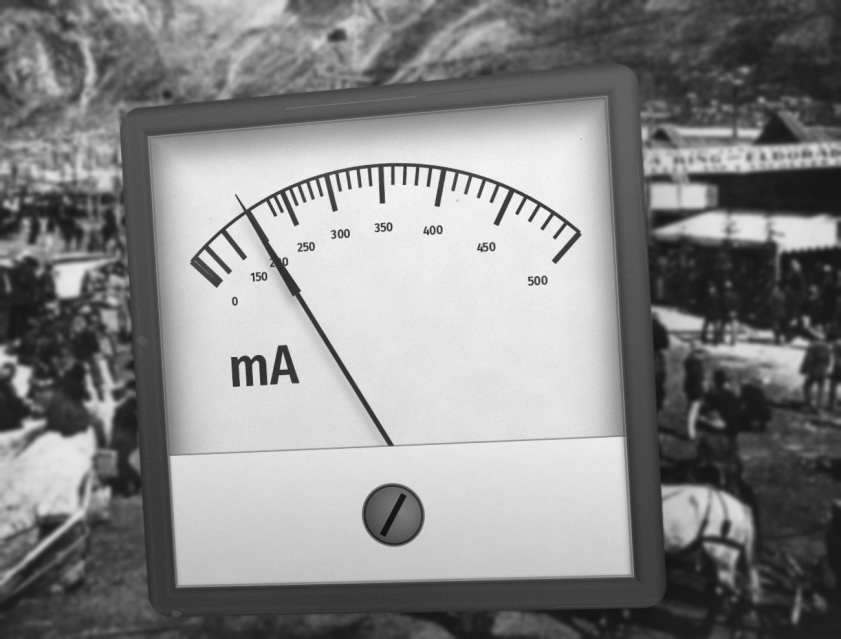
200 mA
